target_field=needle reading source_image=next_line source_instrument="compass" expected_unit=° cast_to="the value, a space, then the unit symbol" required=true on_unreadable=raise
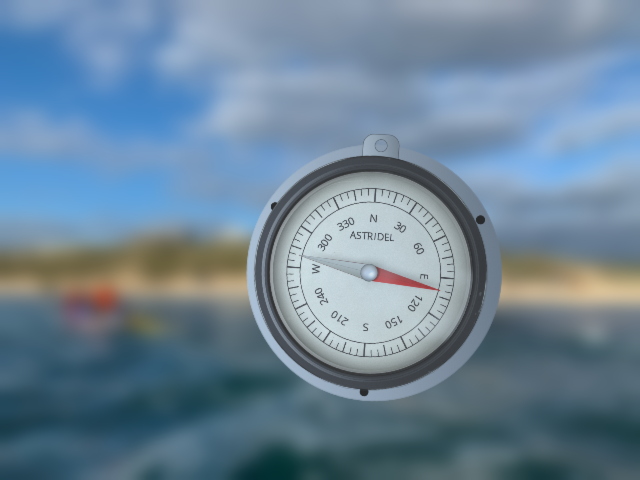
100 °
